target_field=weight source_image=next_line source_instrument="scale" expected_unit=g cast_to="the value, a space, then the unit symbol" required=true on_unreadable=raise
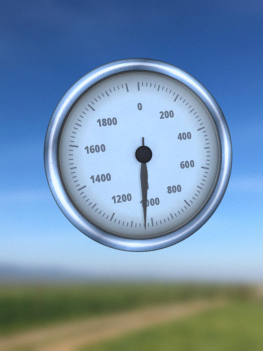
1040 g
